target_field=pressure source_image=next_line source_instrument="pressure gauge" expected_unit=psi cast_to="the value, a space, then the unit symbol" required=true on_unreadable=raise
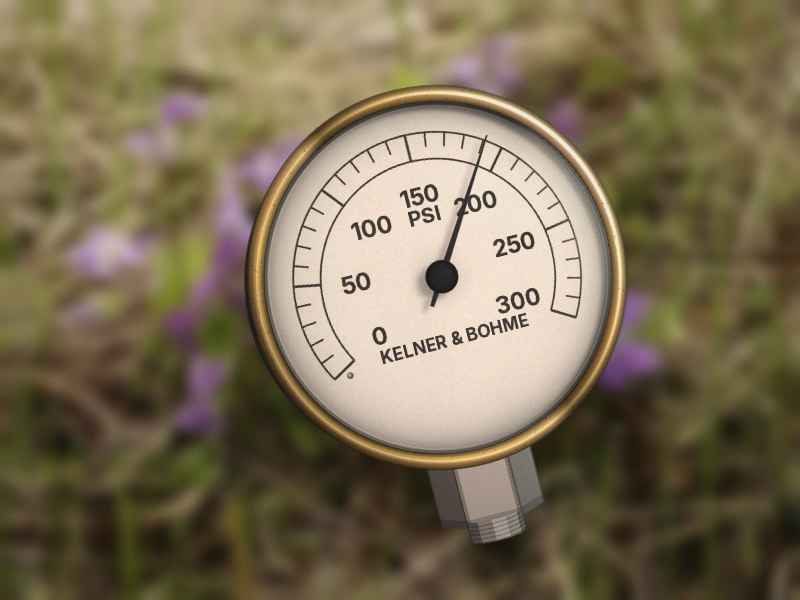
190 psi
